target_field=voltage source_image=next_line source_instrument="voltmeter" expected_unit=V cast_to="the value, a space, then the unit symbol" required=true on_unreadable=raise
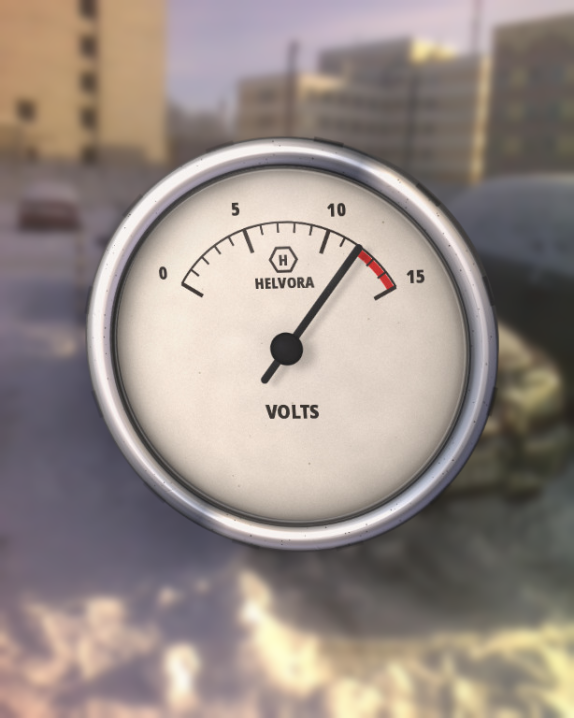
12 V
